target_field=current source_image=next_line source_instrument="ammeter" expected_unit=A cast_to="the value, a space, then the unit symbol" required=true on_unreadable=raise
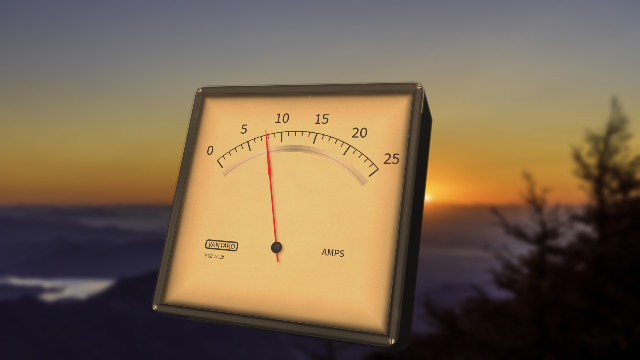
8 A
